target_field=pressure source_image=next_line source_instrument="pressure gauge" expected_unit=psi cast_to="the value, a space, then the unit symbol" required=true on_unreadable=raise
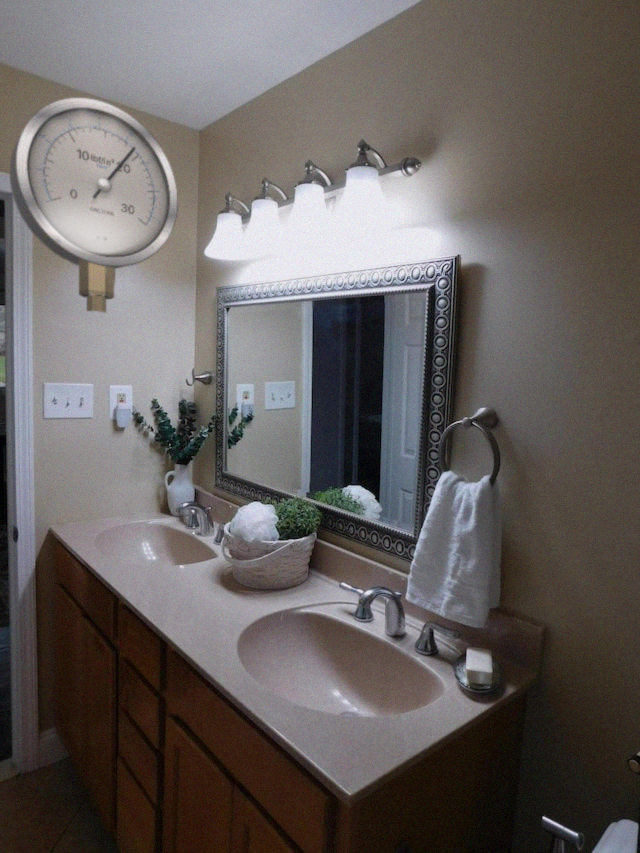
19 psi
